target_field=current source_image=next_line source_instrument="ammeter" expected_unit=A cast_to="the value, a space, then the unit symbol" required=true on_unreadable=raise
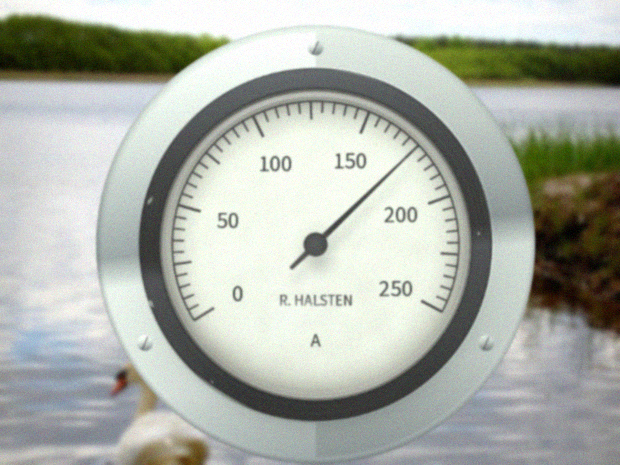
175 A
